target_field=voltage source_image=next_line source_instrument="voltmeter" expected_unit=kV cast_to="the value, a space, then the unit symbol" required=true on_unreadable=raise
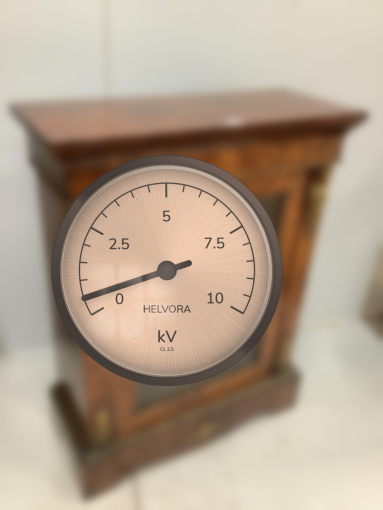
0.5 kV
